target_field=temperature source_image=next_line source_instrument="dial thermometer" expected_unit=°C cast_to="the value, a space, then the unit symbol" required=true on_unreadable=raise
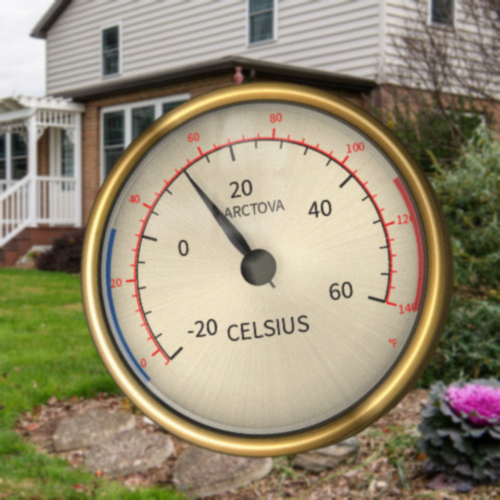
12 °C
